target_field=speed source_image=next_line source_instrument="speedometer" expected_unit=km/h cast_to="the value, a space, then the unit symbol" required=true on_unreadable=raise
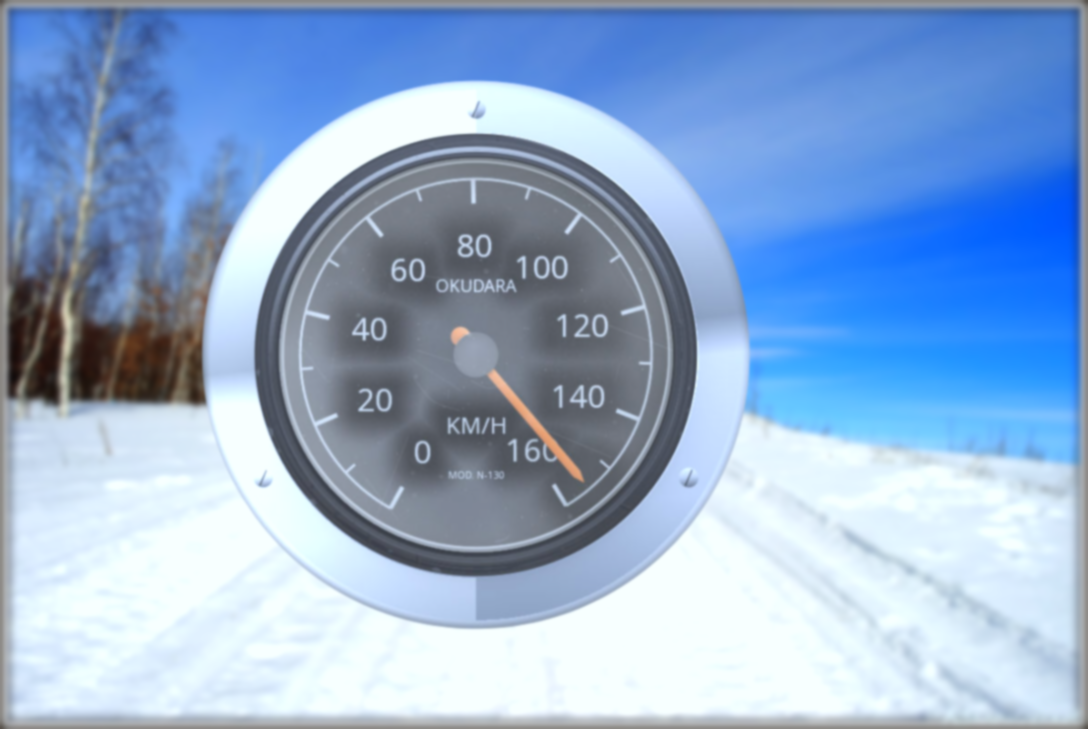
155 km/h
